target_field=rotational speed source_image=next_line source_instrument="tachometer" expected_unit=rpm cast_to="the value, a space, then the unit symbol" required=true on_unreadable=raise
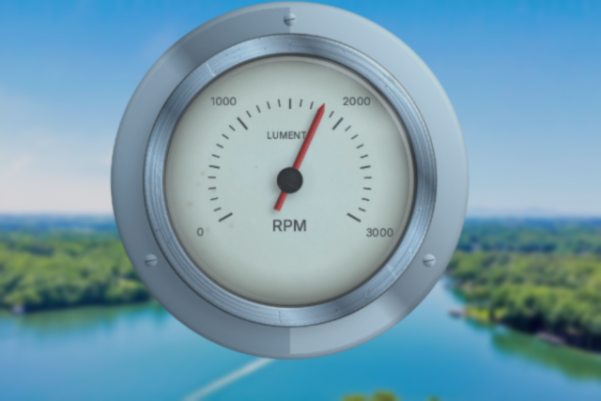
1800 rpm
